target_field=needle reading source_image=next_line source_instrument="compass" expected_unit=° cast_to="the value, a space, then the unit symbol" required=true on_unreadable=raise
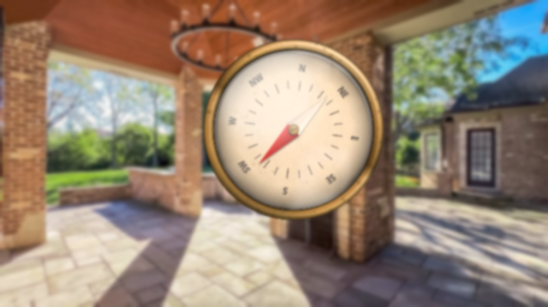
217.5 °
